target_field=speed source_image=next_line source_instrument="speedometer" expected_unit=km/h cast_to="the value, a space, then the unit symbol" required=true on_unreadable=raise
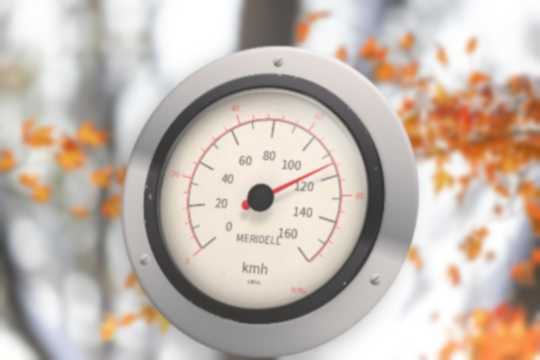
115 km/h
